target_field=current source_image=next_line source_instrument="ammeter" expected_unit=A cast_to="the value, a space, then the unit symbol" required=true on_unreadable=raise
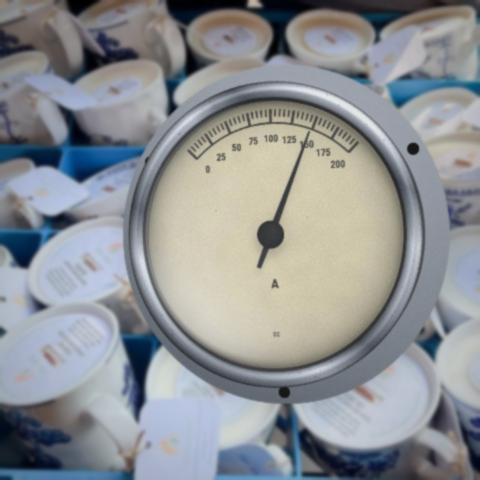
150 A
